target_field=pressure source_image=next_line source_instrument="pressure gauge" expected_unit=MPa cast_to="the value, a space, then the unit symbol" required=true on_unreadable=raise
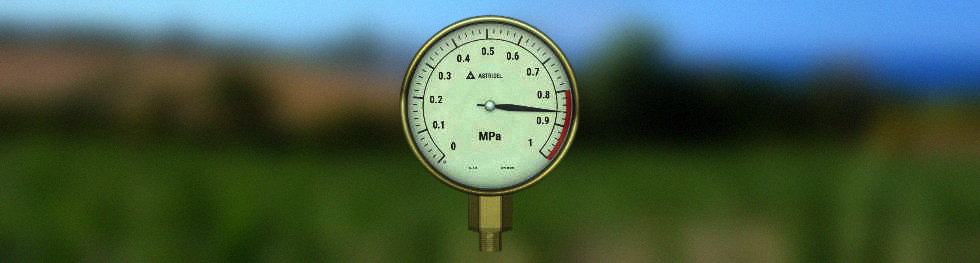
0.86 MPa
